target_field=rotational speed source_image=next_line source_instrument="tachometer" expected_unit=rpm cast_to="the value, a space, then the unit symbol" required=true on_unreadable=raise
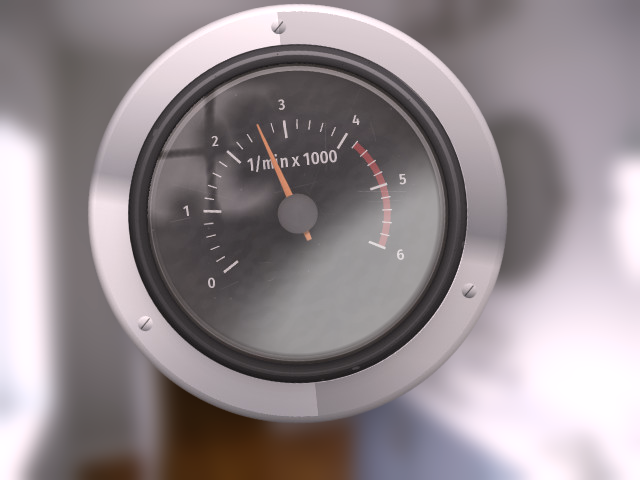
2600 rpm
